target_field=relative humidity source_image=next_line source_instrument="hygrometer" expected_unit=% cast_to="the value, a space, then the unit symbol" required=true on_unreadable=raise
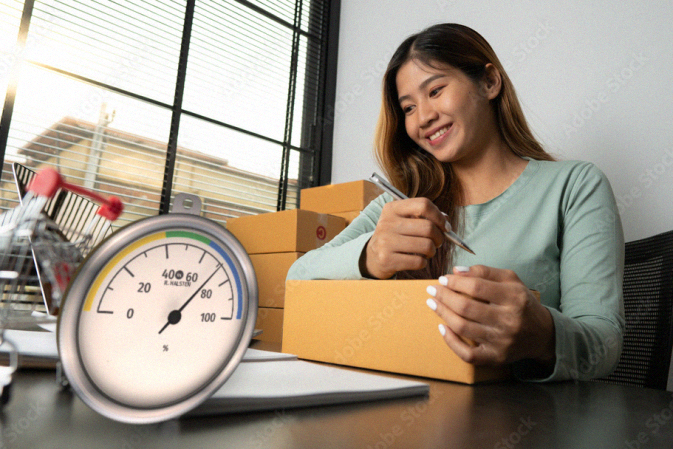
70 %
